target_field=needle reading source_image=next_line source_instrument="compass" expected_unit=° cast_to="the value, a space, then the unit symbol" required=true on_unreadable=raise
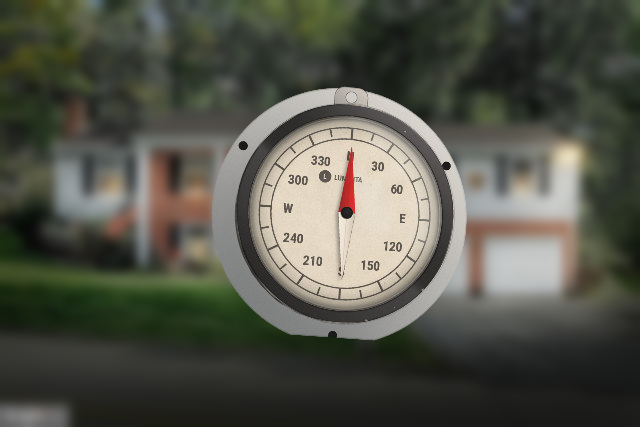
0 °
